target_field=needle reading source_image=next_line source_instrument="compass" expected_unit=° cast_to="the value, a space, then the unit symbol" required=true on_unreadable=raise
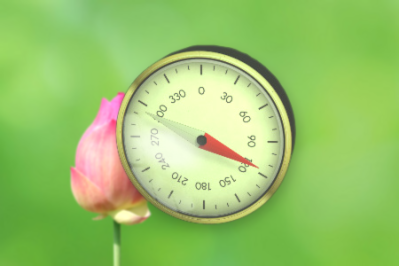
115 °
